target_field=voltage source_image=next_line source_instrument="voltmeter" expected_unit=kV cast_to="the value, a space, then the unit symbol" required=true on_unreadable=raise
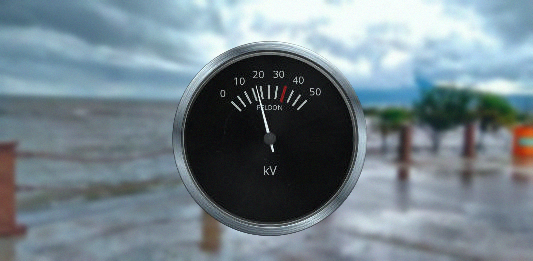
17.5 kV
